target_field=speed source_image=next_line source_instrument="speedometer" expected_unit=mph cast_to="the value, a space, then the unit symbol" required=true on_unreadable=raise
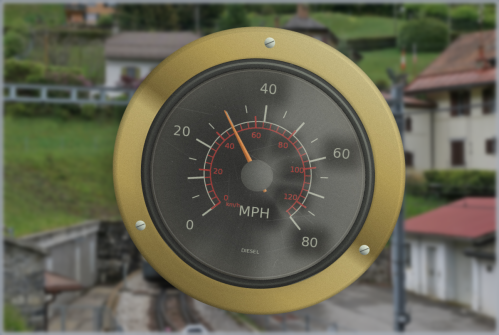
30 mph
